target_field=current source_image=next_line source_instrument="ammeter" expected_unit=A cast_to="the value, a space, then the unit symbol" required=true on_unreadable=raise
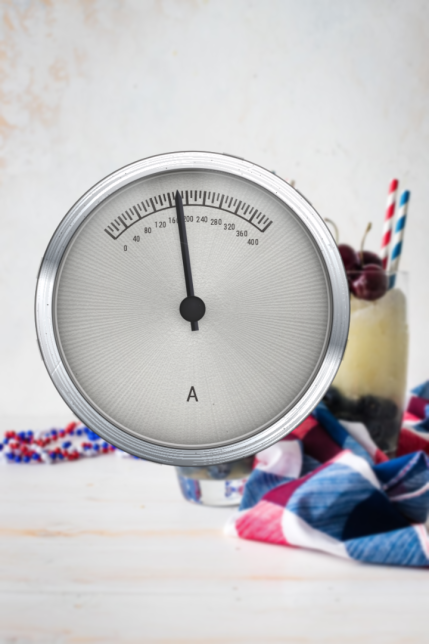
180 A
